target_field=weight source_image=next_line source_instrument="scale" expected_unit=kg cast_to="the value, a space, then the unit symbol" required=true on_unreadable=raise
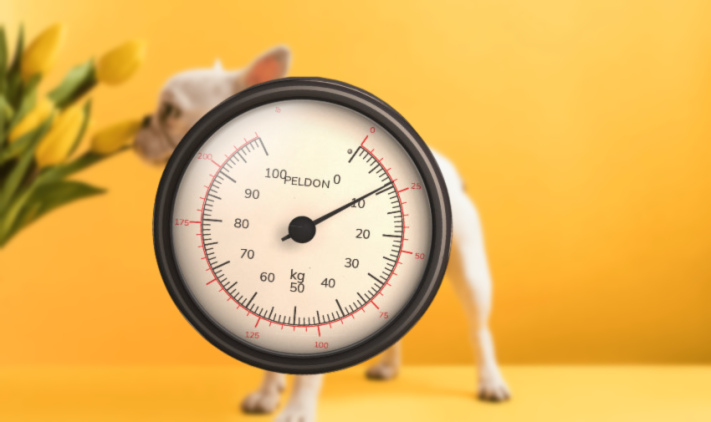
9 kg
